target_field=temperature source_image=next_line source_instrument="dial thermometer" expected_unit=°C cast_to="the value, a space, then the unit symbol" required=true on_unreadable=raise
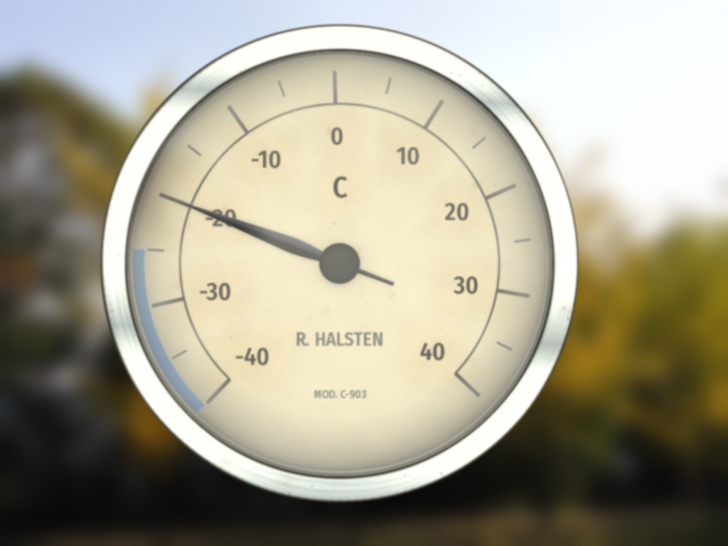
-20 °C
